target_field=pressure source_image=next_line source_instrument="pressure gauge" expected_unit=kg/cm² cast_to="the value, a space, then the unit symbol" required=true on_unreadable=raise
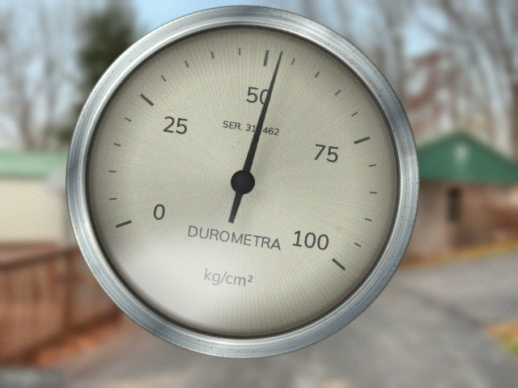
52.5 kg/cm²
